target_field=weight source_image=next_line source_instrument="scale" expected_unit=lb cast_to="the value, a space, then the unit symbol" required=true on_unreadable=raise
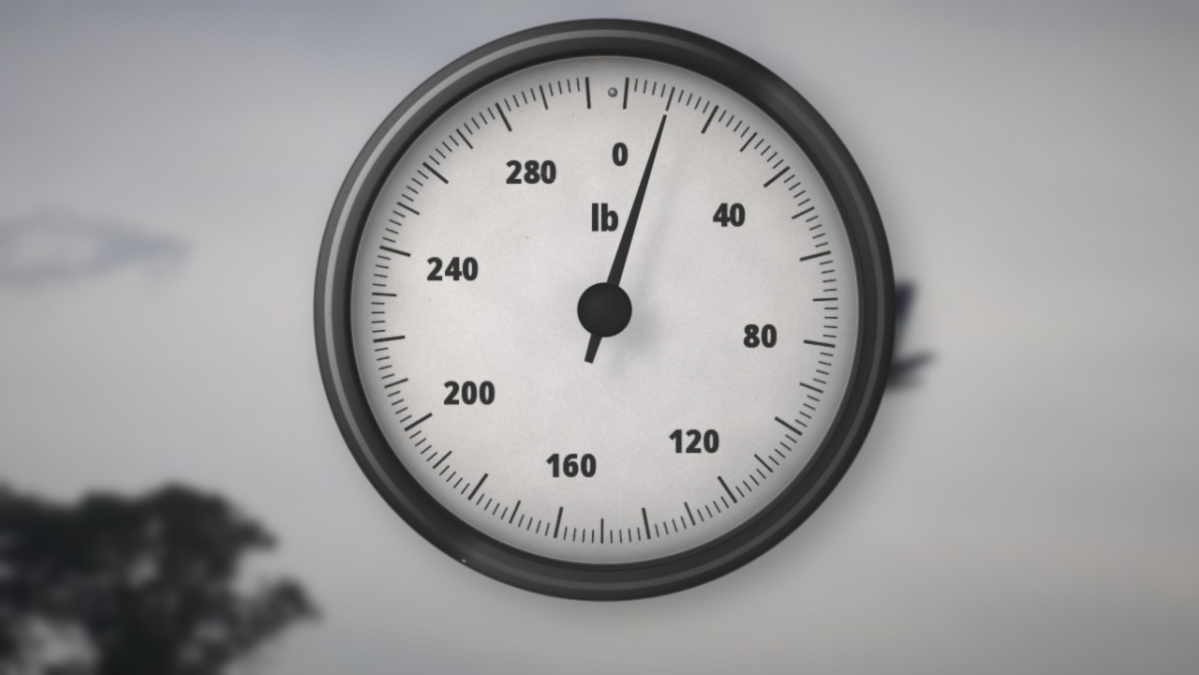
10 lb
